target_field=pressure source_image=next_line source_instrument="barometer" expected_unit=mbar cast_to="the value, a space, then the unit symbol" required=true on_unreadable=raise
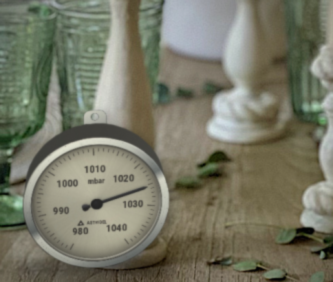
1025 mbar
